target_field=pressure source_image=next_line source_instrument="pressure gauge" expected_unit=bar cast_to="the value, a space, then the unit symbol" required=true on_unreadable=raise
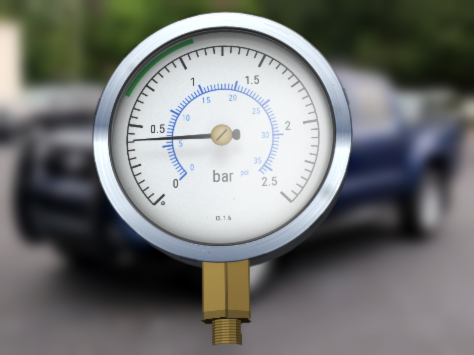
0.4 bar
